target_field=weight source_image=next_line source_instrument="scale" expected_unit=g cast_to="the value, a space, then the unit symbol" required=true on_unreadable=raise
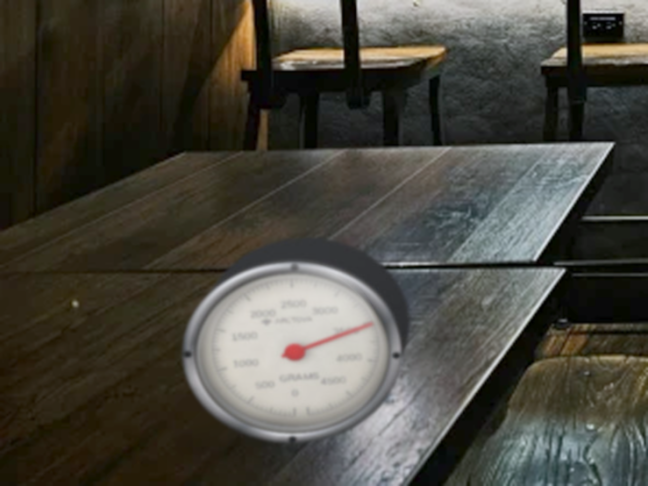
3500 g
